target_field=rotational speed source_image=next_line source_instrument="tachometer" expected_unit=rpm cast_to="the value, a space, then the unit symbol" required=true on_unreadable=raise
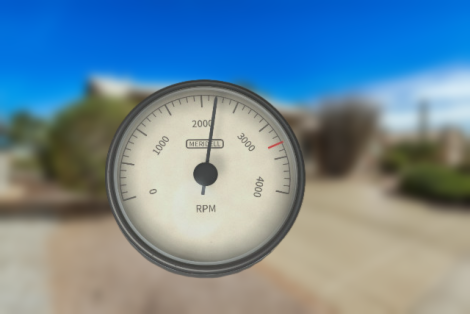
2200 rpm
